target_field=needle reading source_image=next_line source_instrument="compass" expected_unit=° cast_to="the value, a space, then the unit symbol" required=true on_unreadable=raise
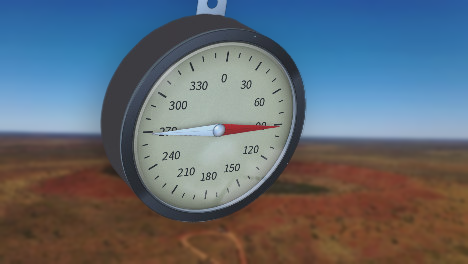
90 °
